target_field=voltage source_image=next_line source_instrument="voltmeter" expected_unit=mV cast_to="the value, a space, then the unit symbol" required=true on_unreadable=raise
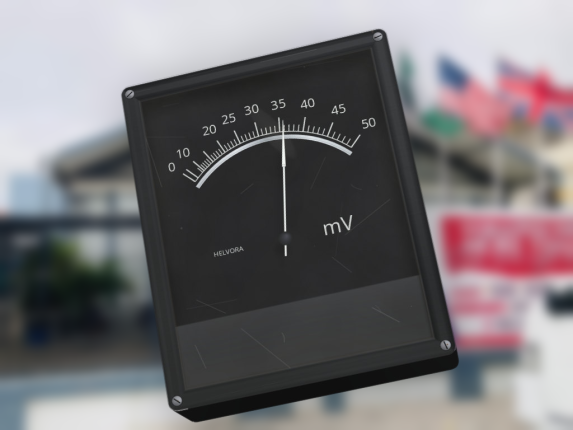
36 mV
